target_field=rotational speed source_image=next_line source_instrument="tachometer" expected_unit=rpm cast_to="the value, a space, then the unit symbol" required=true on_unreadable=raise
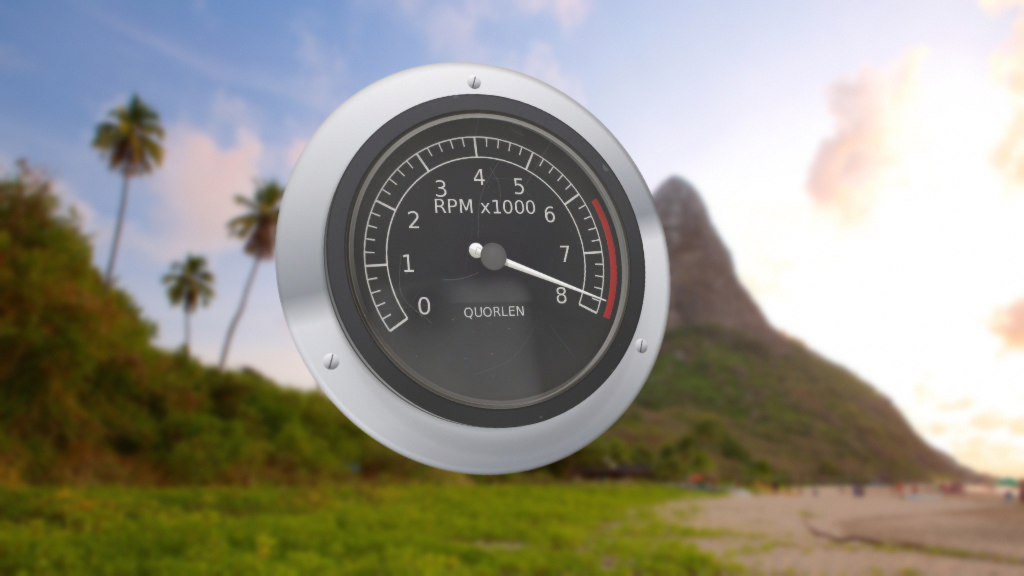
7800 rpm
